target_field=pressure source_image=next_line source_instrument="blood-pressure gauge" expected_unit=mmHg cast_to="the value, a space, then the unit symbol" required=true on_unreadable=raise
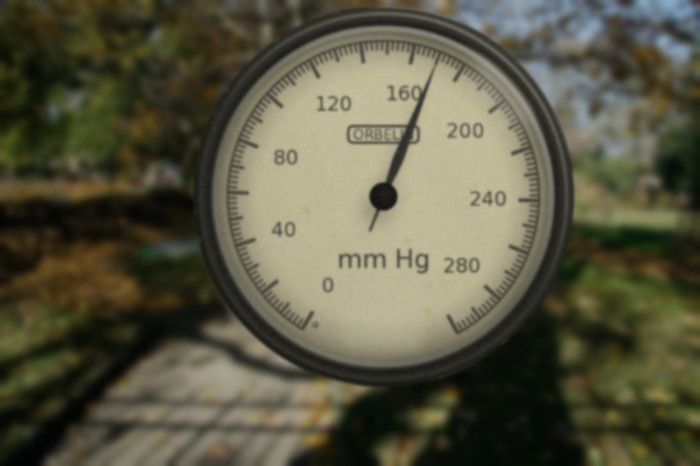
170 mmHg
